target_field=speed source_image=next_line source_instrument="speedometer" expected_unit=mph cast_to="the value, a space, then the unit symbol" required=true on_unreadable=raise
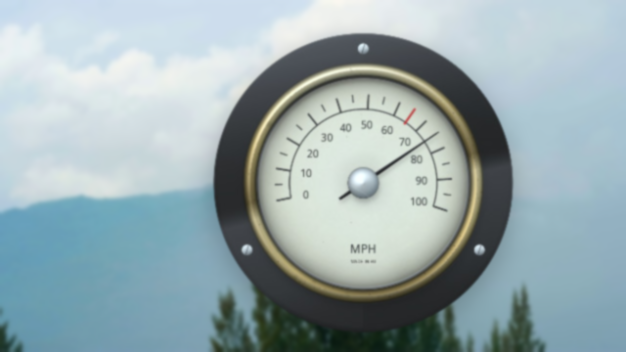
75 mph
